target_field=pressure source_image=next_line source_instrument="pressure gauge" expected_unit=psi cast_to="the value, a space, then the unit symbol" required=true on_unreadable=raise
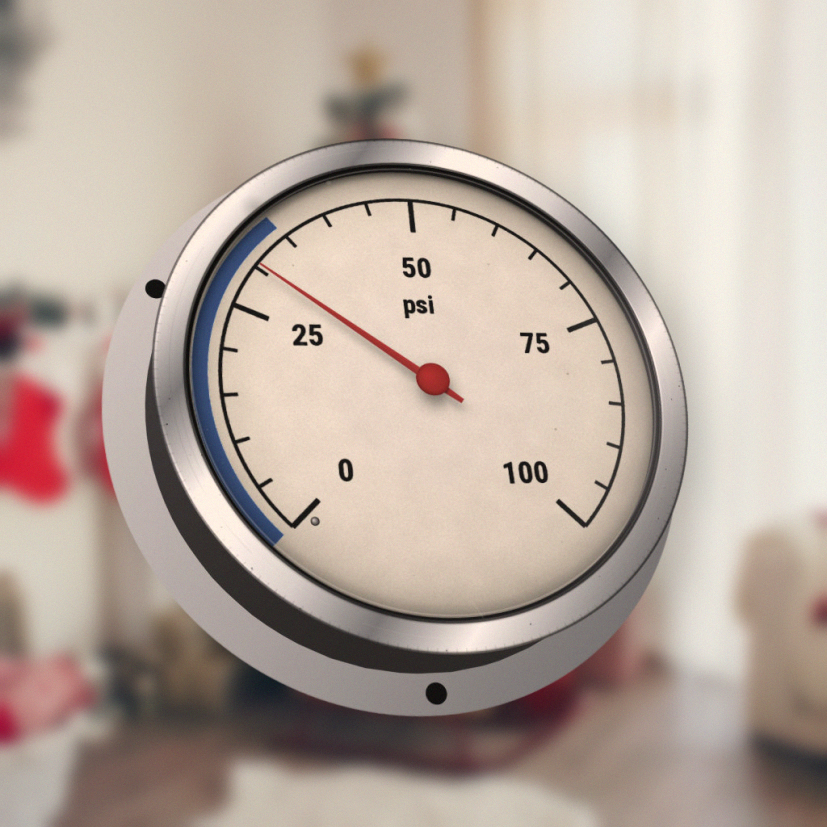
30 psi
